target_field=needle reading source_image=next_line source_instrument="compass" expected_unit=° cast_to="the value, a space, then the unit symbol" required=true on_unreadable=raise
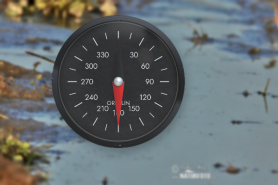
180 °
